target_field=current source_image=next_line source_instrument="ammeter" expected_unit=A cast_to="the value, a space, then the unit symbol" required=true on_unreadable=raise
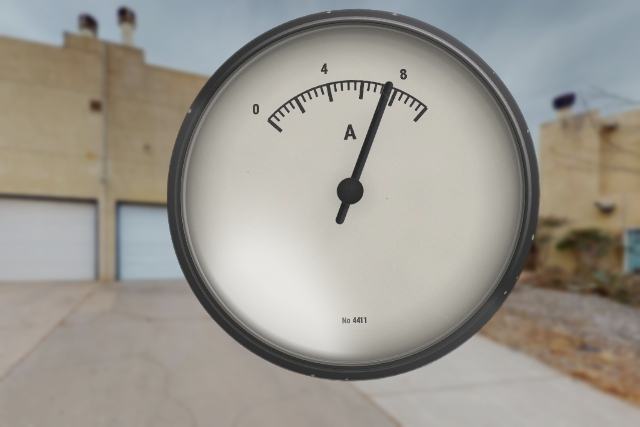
7.6 A
